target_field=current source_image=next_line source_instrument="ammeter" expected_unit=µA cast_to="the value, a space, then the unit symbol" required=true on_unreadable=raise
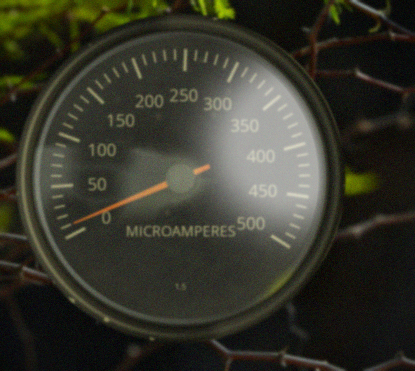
10 µA
